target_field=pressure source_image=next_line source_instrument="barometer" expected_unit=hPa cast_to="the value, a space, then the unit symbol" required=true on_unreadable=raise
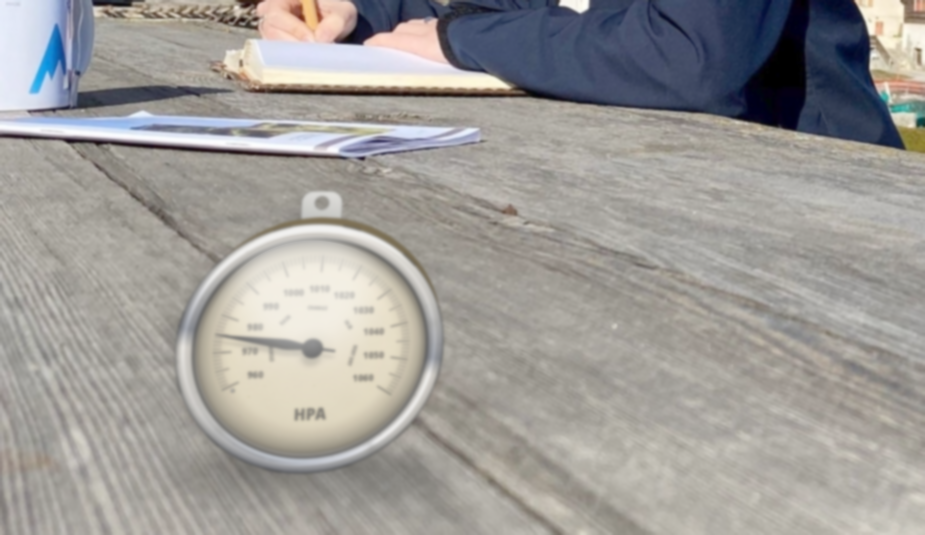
975 hPa
